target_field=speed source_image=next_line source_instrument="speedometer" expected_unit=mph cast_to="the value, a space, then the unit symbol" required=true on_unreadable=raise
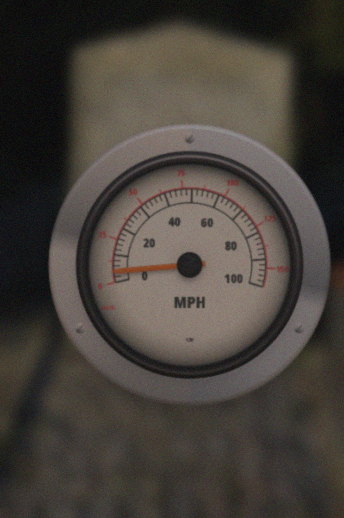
4 mph
